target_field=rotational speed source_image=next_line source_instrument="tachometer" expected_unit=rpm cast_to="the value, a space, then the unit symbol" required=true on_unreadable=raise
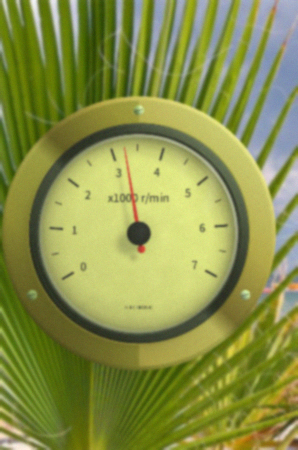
3250 rpm
